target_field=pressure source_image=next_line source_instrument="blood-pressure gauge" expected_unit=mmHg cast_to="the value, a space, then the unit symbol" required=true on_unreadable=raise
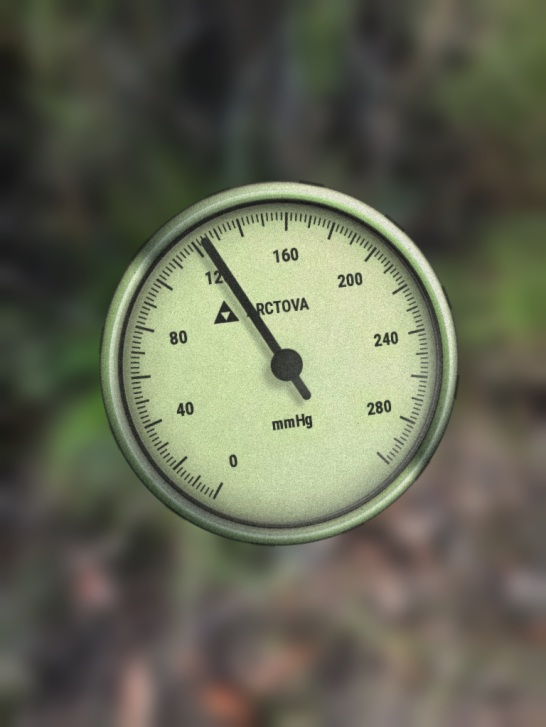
124 mmHg
